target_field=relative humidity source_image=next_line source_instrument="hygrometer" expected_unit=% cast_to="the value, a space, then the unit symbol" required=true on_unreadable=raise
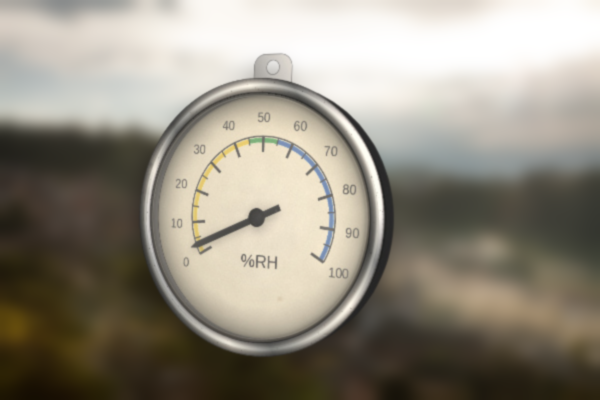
2.5 %
